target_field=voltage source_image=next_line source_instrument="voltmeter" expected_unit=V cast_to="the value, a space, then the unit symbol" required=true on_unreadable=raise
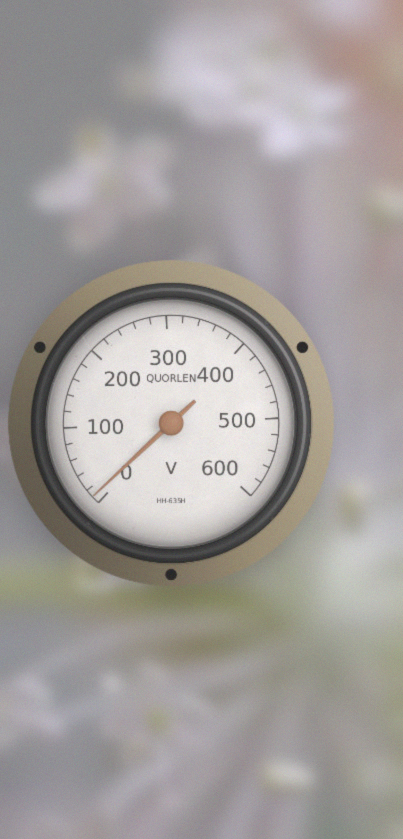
10 V
